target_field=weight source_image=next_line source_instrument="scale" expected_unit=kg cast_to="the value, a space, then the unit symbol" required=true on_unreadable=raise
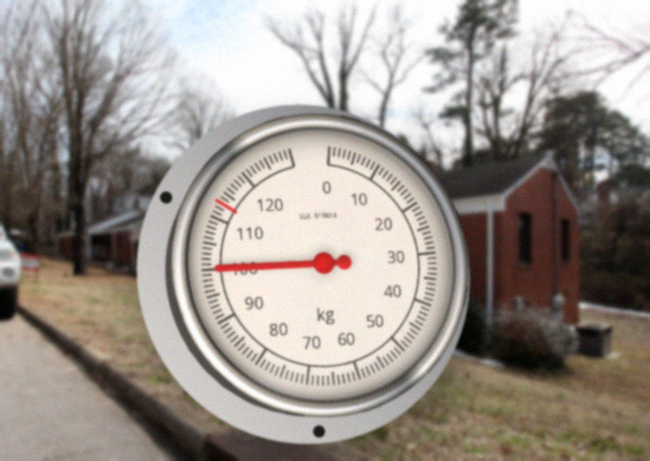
100 kg
